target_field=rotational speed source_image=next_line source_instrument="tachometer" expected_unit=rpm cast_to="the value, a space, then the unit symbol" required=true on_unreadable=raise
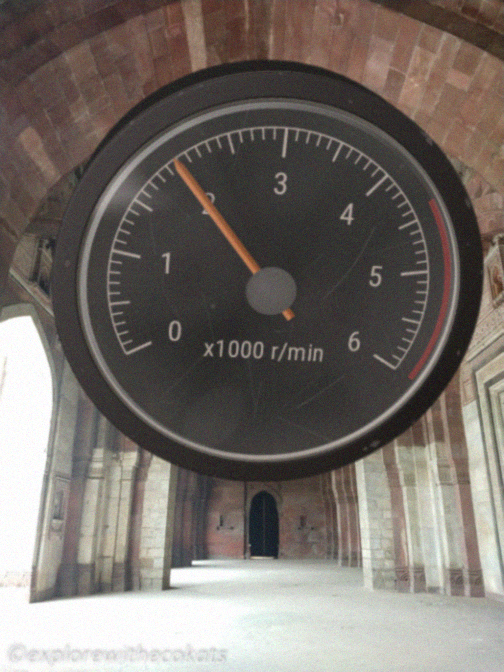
2000 rpm
